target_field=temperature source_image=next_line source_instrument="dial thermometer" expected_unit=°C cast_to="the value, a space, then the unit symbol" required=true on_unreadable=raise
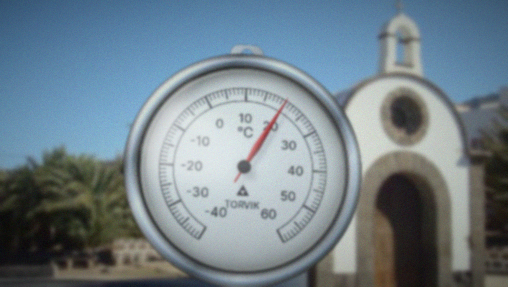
20 °C
